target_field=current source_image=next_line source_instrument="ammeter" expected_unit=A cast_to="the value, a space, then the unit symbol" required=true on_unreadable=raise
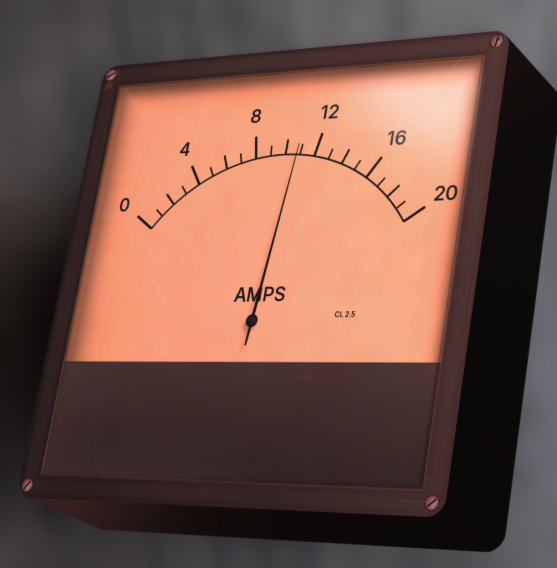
11 A
